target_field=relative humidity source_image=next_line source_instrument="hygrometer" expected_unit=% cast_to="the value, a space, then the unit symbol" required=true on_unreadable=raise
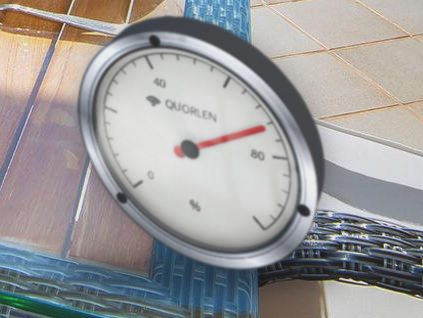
72 %
